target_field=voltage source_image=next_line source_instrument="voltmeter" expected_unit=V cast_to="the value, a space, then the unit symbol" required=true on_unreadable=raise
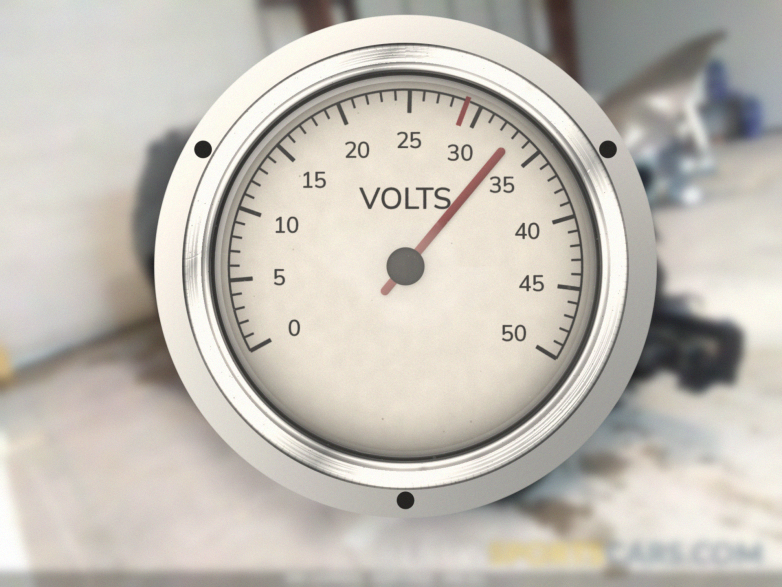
33 V
